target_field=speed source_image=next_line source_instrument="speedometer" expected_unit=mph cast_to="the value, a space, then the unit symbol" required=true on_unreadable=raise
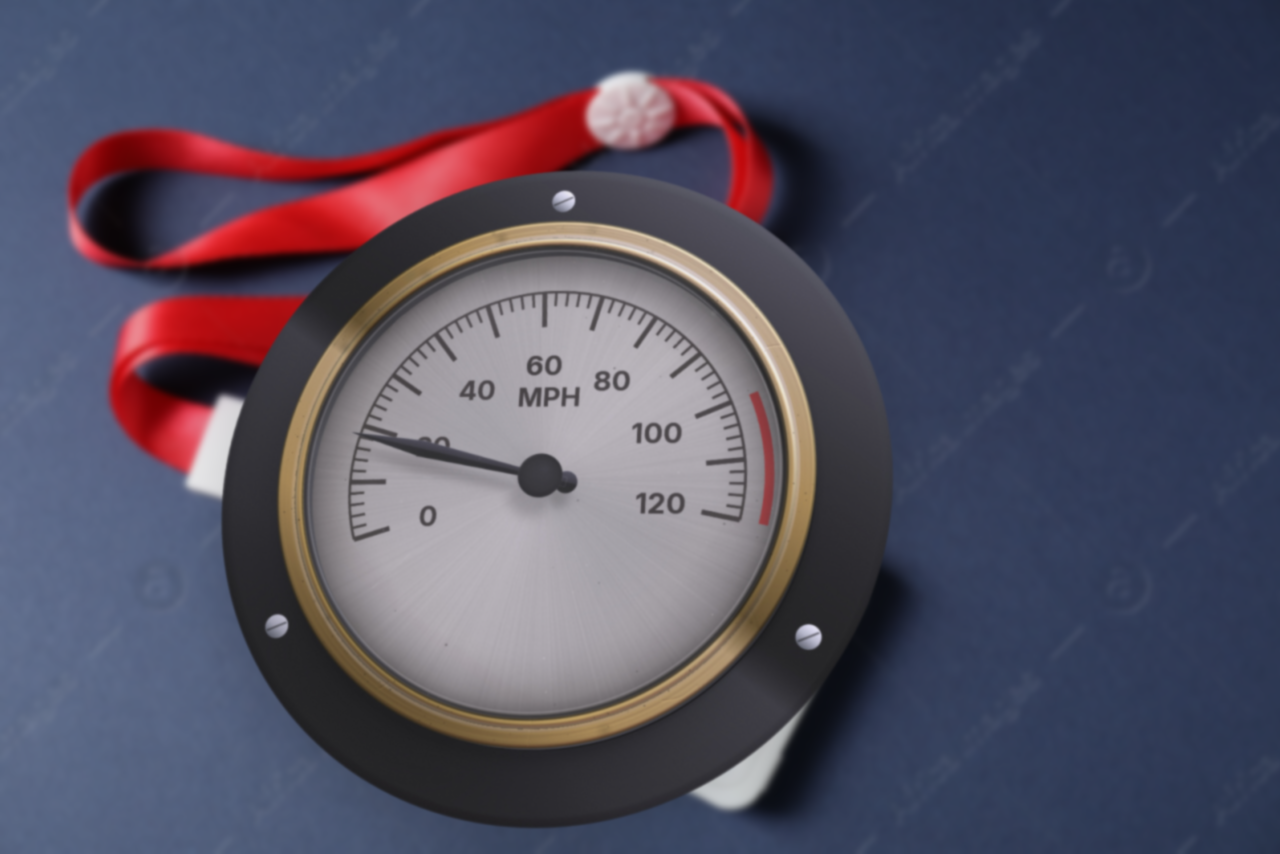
18 mph
